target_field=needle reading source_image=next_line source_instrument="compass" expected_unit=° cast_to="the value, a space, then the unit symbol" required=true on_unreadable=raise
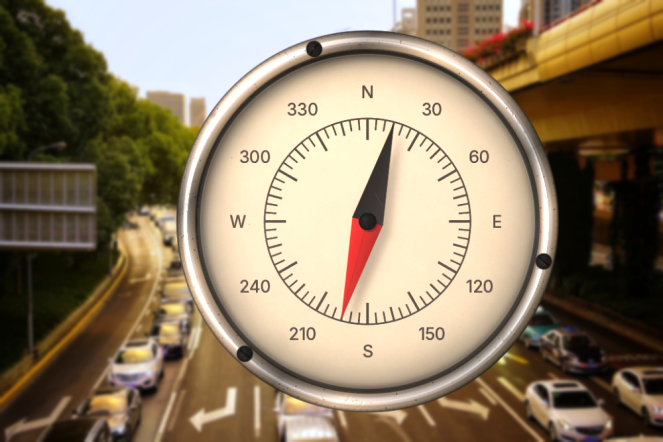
195 °
